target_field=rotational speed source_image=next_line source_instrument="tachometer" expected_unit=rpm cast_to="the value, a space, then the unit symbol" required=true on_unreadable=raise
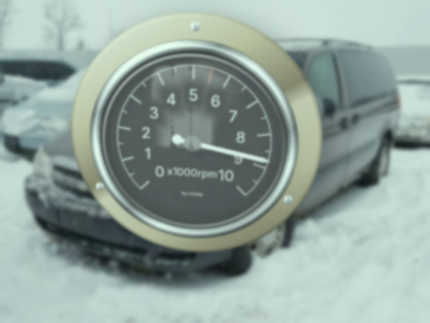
8750 rpm
